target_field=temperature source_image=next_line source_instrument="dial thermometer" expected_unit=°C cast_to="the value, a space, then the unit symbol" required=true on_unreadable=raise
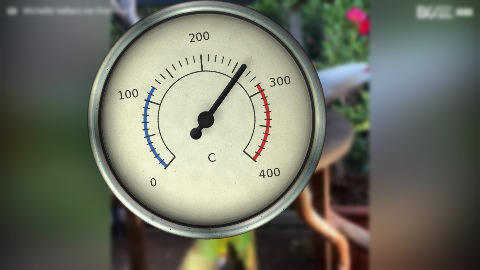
260 °C
